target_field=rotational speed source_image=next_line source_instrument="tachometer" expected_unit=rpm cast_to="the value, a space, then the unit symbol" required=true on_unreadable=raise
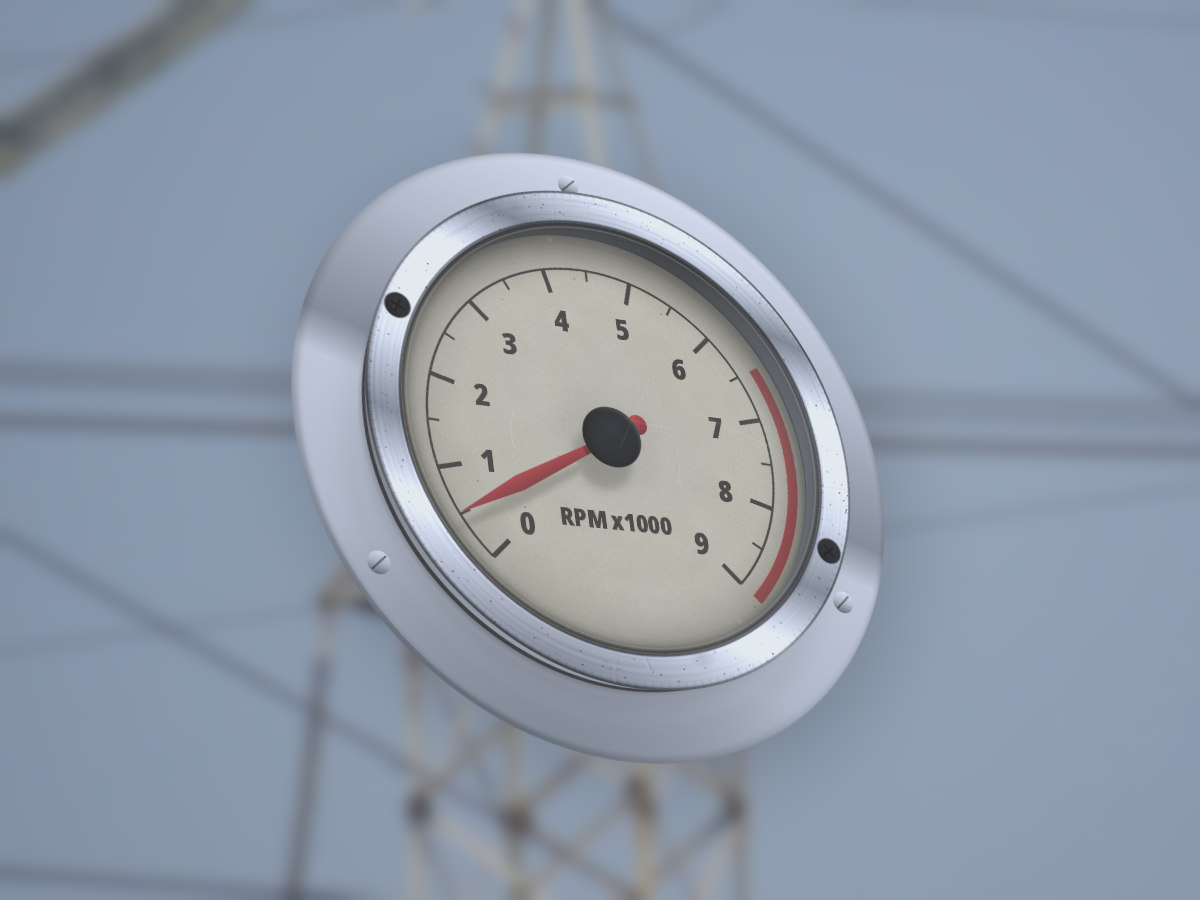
500 rpm
